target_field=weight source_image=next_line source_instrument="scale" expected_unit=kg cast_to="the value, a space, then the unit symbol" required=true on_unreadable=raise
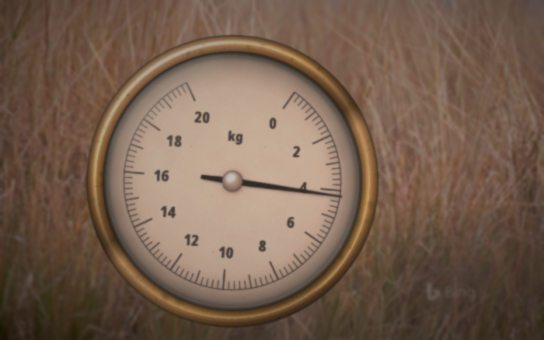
4.2 kg
